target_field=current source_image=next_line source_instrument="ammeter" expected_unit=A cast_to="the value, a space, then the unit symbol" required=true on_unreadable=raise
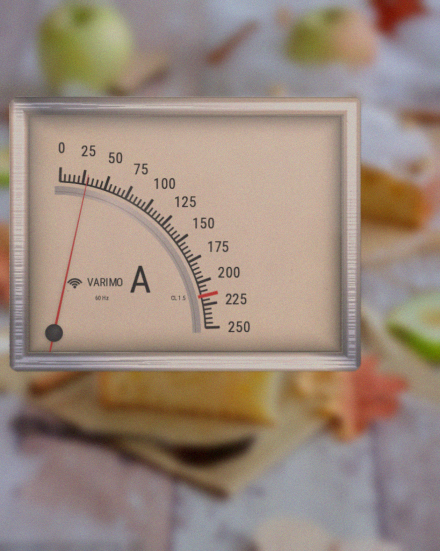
30 A
